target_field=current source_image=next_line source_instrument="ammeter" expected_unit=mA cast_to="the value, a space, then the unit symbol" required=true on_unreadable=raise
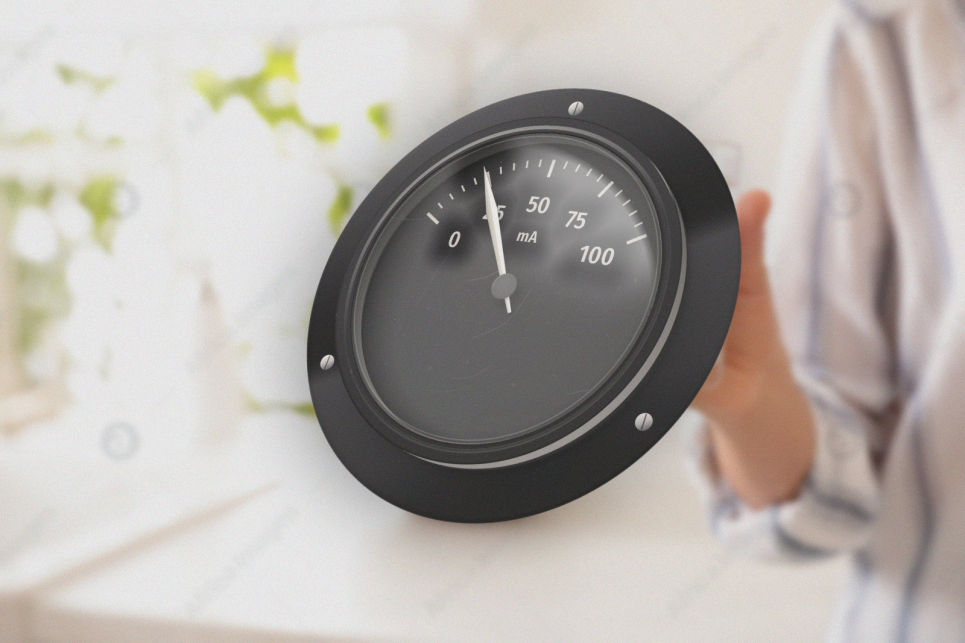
25 mA
